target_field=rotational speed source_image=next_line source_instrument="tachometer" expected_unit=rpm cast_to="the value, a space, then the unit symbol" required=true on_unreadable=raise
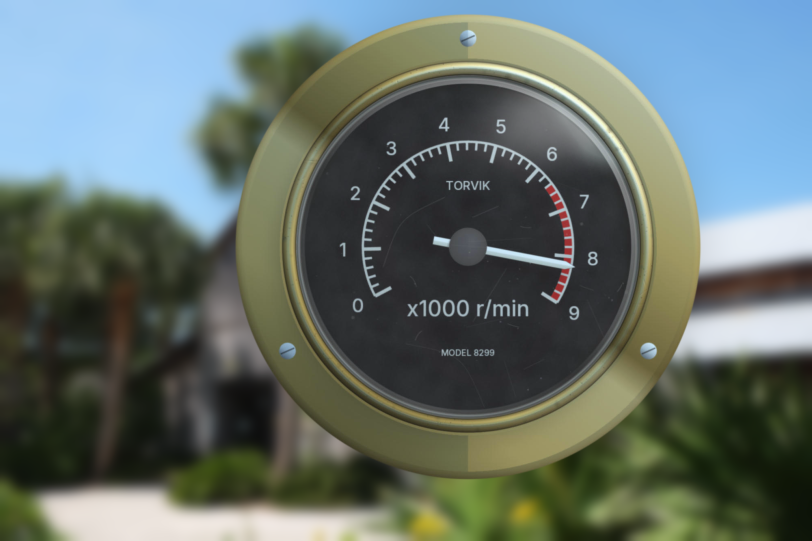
8200 rpm
